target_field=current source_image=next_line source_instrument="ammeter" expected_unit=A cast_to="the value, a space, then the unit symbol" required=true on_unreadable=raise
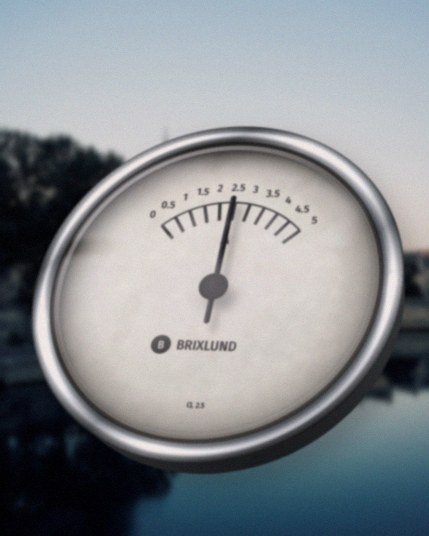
2.5 A
